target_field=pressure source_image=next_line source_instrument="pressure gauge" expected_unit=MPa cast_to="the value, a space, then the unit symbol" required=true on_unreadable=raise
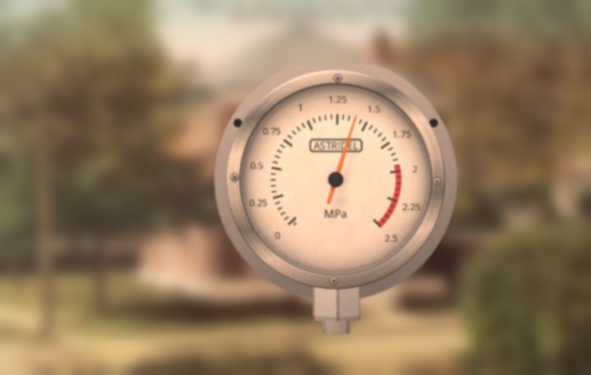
1.4 MPa
